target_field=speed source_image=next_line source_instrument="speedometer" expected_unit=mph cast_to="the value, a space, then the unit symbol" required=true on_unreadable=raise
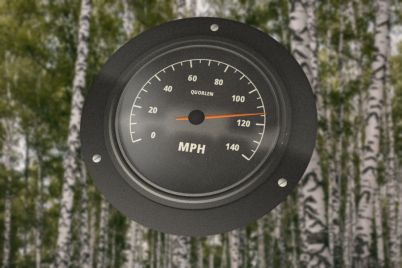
115 mph
